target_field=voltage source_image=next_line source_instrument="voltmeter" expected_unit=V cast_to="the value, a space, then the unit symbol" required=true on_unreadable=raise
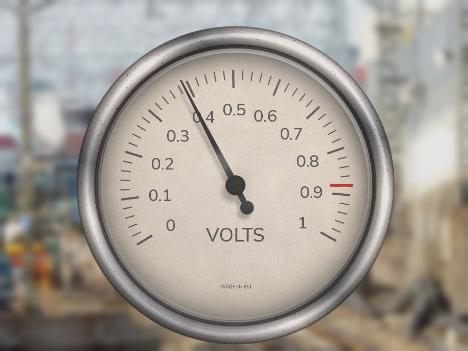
0.39 V
